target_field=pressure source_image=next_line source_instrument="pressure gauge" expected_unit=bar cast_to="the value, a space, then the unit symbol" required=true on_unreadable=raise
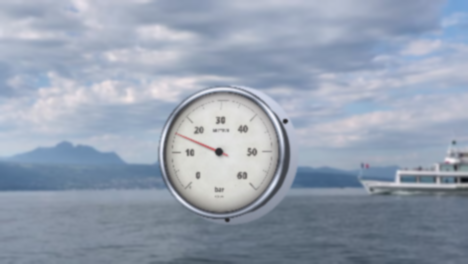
15 bar
